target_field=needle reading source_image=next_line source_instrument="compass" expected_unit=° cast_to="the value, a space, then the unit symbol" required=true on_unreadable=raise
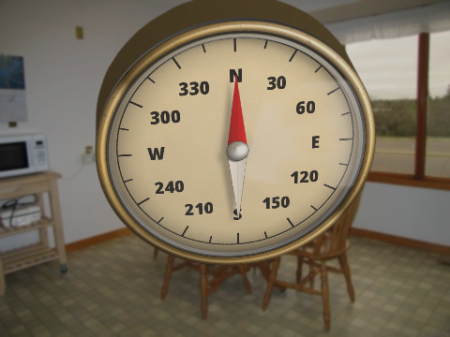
0 °
